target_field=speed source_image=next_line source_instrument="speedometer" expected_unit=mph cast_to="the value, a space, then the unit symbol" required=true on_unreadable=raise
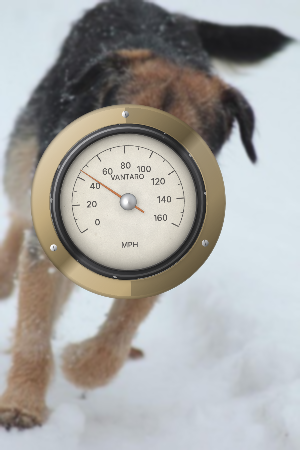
45 mph
